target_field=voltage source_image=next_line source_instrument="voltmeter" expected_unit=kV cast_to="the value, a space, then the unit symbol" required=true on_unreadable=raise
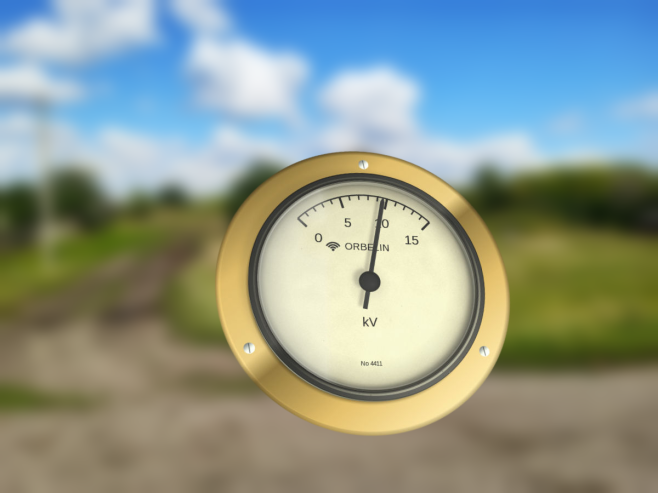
9.5 kV
